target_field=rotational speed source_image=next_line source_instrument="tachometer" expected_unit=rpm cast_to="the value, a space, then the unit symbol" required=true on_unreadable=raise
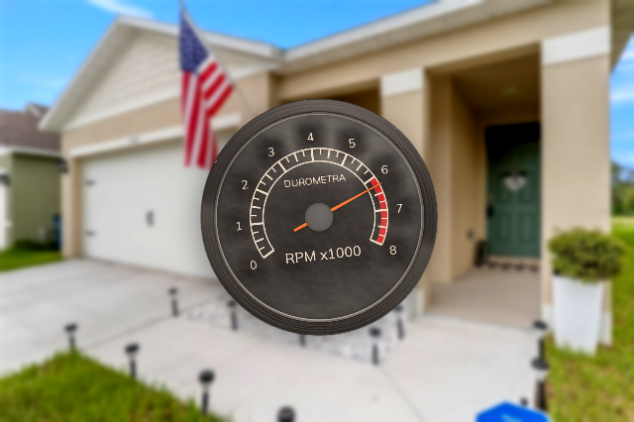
6250 rpm
